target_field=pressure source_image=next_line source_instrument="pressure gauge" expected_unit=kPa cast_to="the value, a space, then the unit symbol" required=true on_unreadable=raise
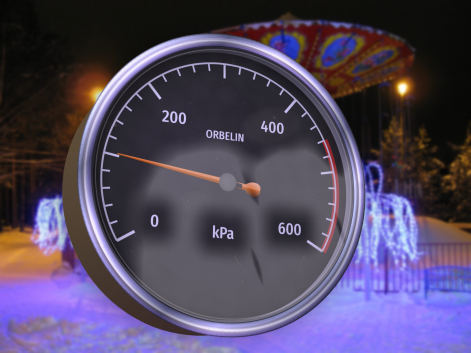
100 kPa
